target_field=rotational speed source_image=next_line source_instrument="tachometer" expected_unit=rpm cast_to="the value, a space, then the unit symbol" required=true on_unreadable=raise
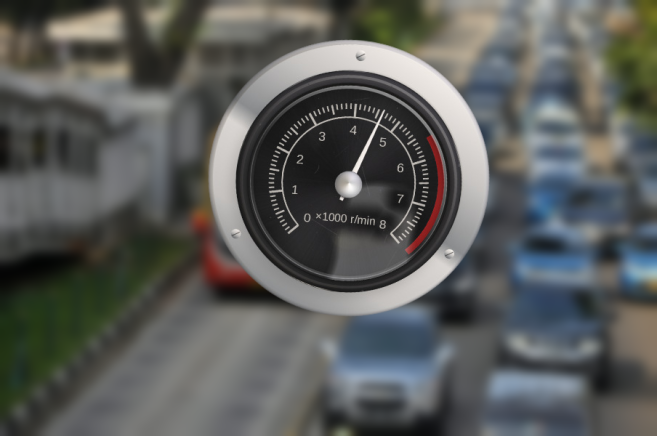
4600 rpm
